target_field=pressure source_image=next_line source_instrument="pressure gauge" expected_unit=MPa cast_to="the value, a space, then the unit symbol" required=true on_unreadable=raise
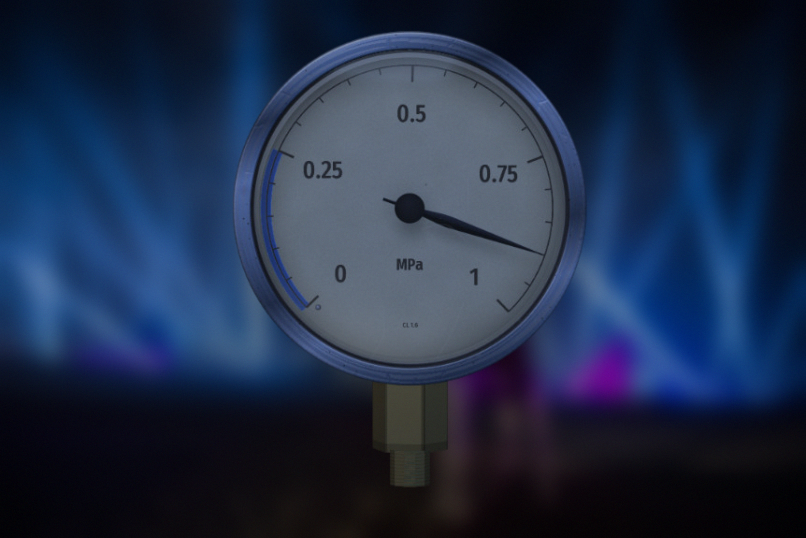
0.9 MPa
